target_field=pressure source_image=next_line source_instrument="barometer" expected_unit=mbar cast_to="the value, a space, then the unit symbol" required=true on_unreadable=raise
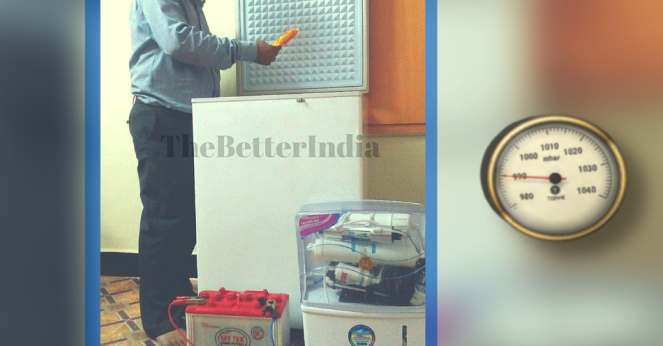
990 mbar
